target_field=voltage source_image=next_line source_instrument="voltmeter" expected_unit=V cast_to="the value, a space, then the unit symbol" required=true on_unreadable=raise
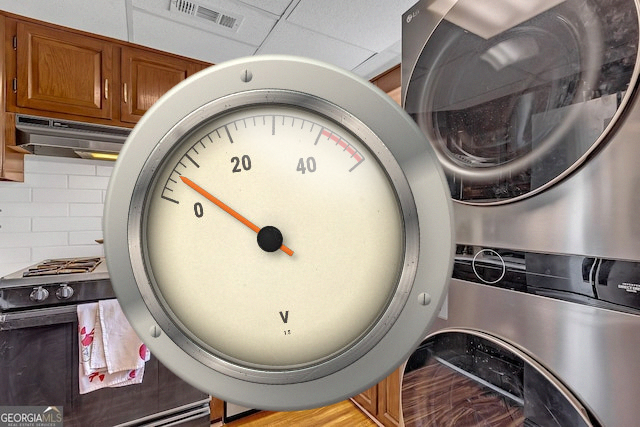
6 V
